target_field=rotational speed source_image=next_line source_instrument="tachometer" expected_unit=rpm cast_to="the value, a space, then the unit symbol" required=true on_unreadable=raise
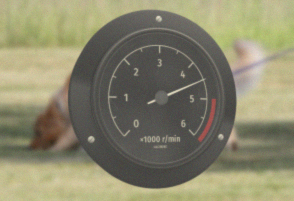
4500 rpm
